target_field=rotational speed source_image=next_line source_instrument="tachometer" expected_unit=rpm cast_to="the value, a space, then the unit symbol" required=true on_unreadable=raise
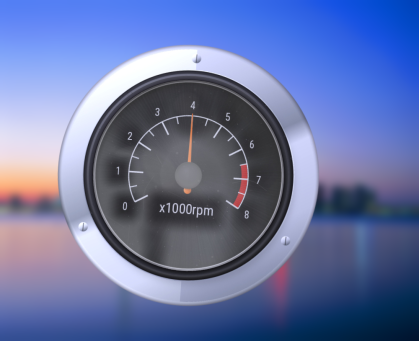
4000 rpm
